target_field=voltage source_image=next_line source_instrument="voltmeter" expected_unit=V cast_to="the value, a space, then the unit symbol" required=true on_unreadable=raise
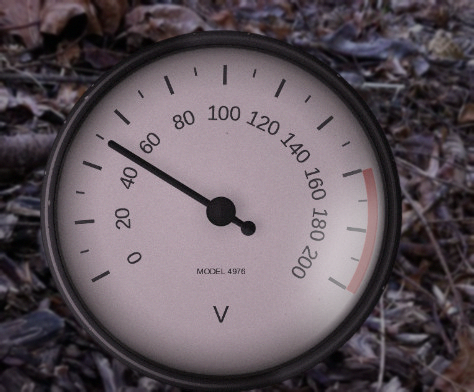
50 V
